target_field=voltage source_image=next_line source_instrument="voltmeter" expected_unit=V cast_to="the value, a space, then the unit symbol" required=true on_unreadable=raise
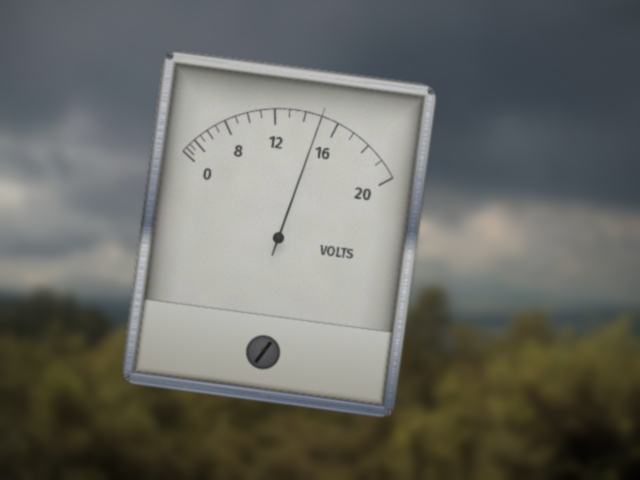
15 V
